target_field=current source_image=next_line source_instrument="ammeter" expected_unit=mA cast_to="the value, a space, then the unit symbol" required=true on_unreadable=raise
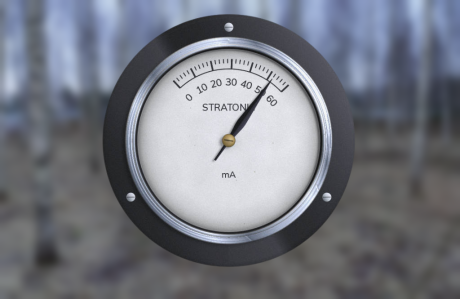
52 mA
